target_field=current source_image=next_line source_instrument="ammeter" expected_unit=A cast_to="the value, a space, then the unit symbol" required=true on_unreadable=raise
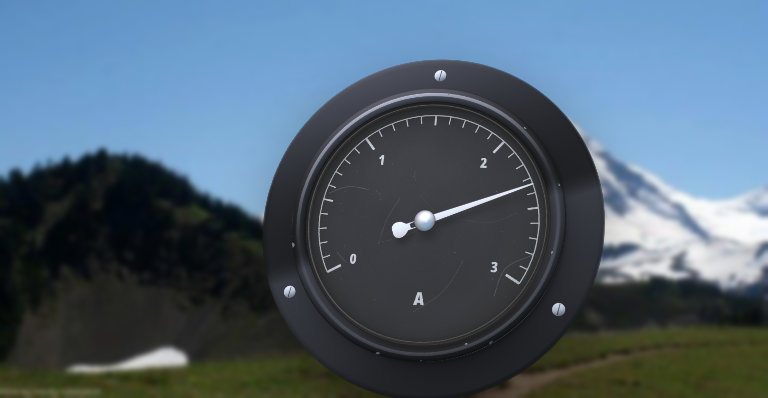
2.35 A
